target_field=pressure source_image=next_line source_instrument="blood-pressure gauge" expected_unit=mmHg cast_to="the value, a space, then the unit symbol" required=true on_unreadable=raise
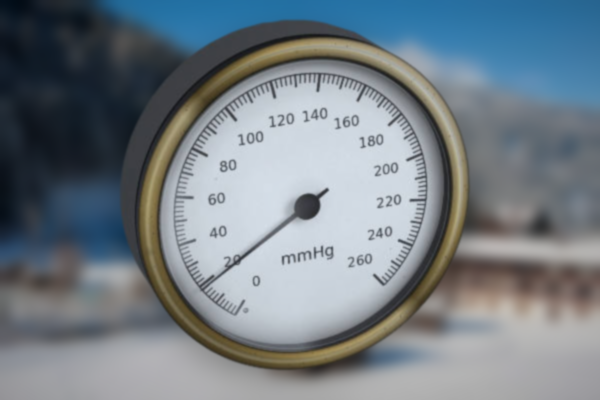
20 mmHg
